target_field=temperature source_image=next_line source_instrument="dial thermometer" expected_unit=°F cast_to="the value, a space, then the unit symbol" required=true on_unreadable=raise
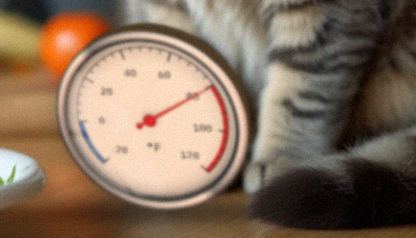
80 °F
